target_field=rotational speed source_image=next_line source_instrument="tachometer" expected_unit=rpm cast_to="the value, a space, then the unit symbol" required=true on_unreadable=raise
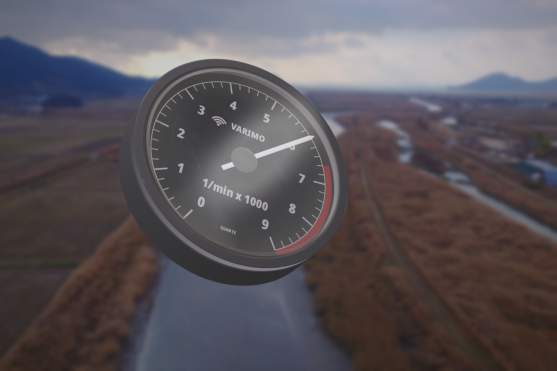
6000 rpm
